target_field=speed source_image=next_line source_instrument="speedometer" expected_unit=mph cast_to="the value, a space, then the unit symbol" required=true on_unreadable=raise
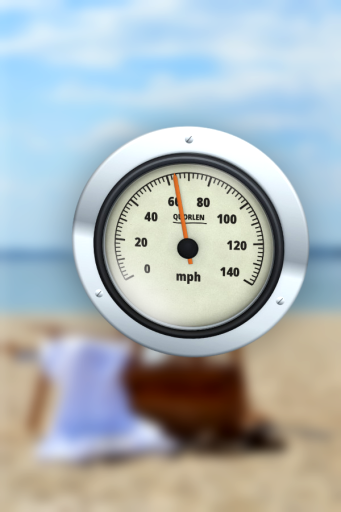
64 mph
